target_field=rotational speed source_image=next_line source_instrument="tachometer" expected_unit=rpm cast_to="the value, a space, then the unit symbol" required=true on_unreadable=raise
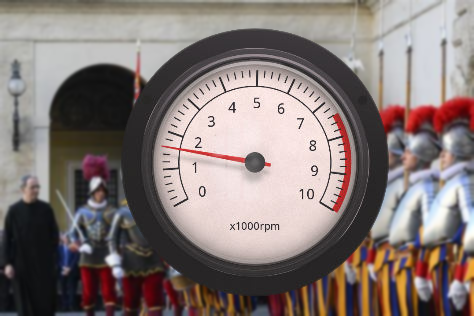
1600 rpm
